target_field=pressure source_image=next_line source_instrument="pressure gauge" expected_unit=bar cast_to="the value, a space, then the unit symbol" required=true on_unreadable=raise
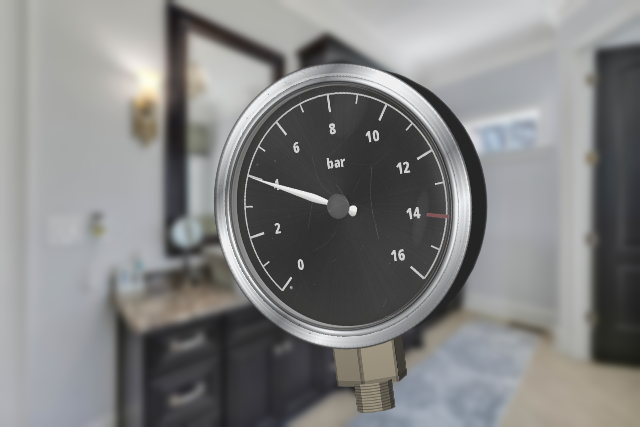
4 bar
